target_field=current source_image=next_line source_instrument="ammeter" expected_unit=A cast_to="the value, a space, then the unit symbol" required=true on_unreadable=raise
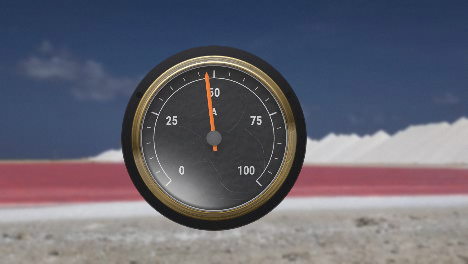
47.5 A
